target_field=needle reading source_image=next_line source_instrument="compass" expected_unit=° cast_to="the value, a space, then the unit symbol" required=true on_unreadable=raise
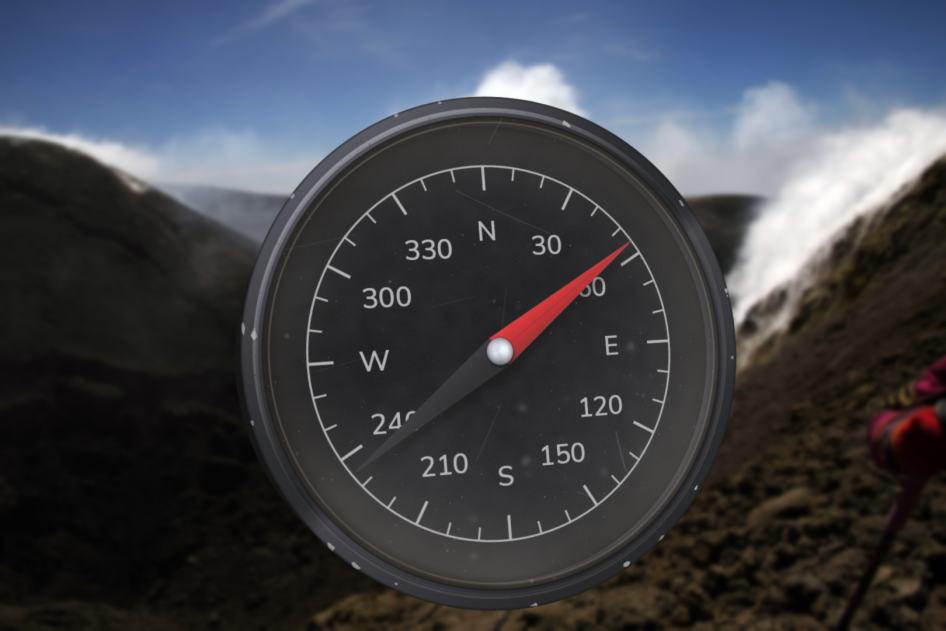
55 °
